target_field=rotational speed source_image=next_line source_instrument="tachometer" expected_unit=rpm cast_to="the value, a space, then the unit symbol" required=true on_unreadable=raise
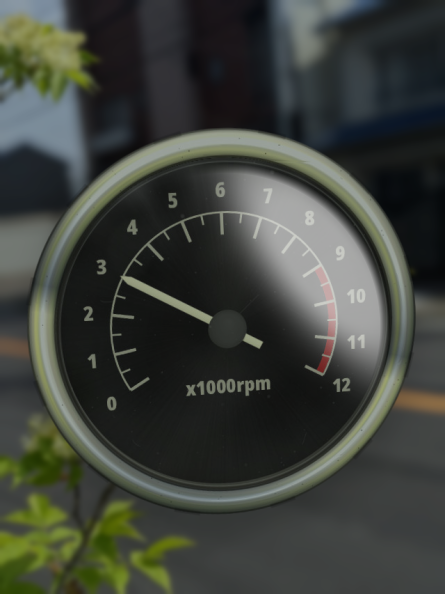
3000 rpm
